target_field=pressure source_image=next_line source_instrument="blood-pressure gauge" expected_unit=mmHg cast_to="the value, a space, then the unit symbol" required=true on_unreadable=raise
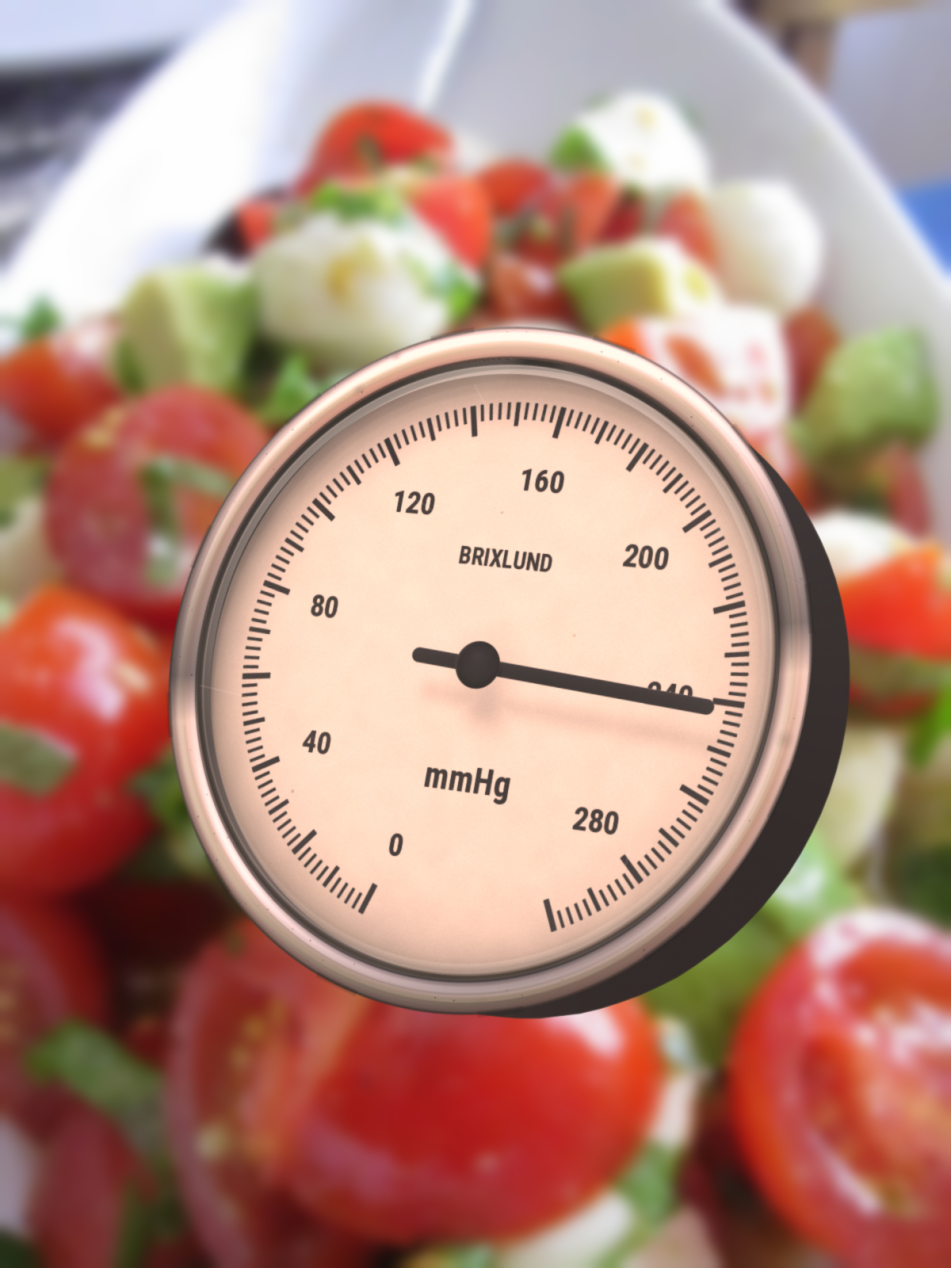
242 mmHg
